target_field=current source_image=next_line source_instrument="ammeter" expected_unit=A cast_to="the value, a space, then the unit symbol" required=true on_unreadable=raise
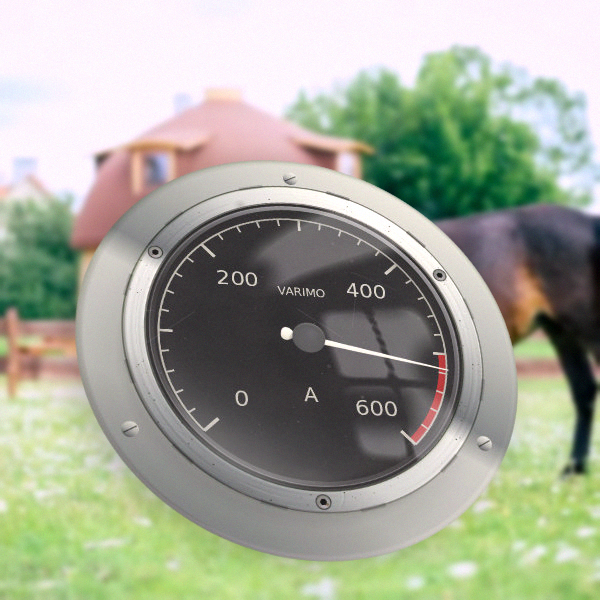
520 A
